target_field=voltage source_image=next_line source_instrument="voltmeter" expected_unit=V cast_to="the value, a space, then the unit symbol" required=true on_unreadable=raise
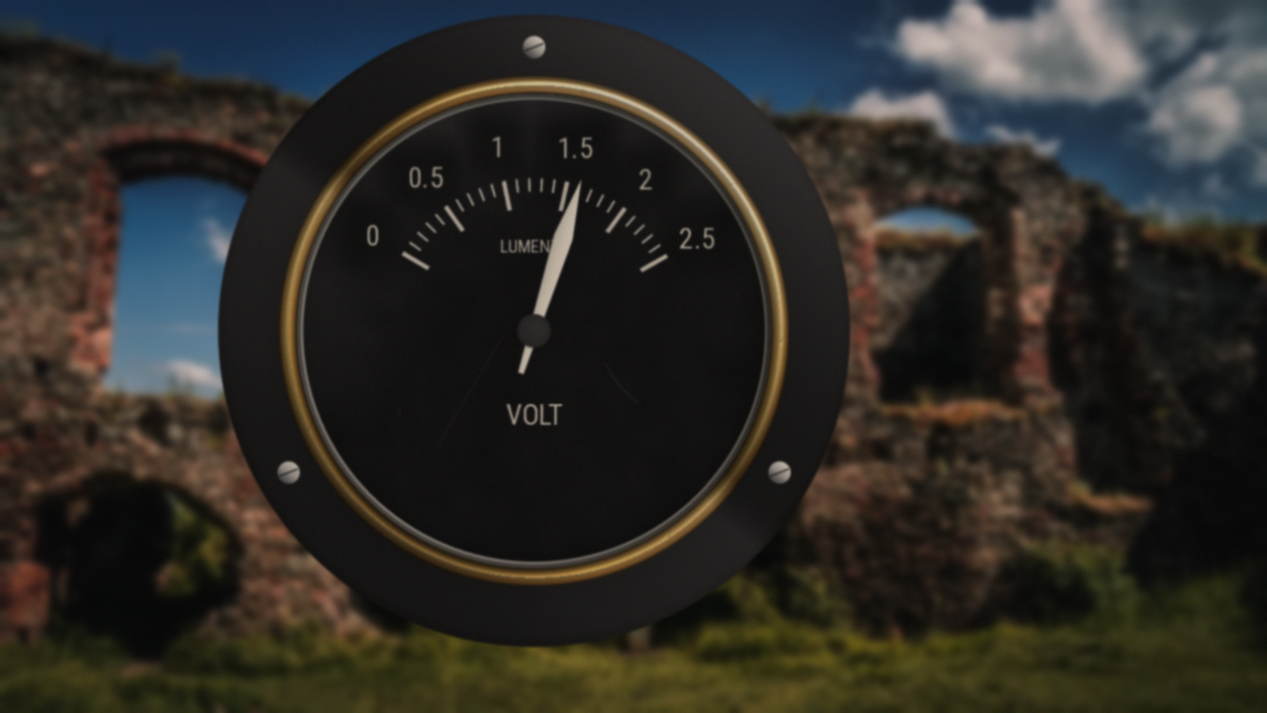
1.6 V
